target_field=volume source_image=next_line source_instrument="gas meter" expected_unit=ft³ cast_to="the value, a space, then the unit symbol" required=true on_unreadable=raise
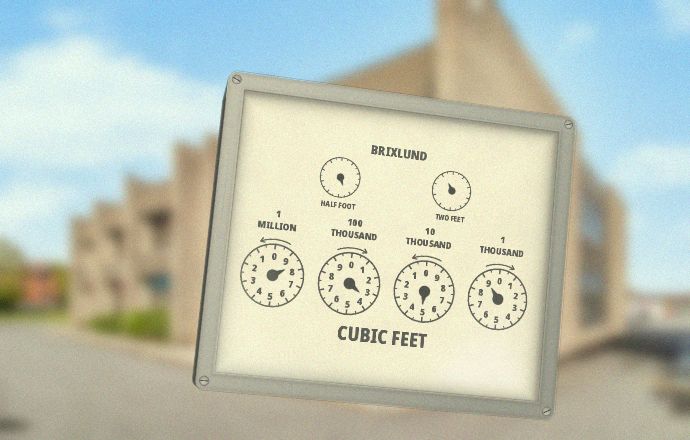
834900 ft³
